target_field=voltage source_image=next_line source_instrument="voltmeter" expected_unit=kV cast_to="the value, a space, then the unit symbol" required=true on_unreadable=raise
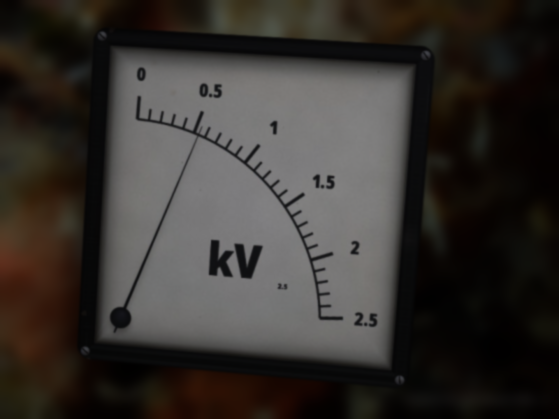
0.55 kV
